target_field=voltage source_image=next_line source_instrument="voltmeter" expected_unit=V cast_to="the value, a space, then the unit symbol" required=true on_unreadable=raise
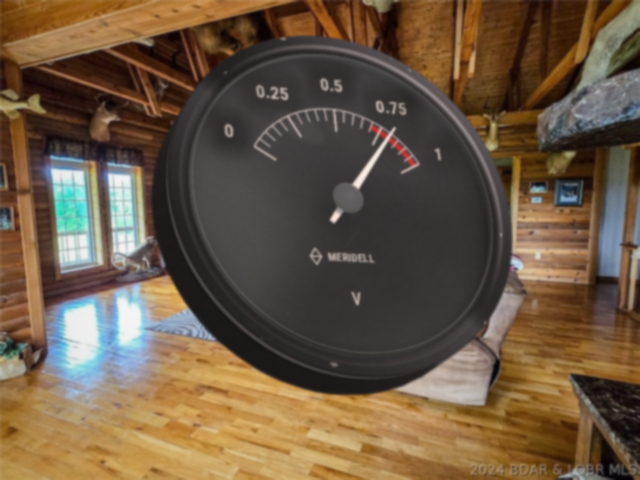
0.8 V
